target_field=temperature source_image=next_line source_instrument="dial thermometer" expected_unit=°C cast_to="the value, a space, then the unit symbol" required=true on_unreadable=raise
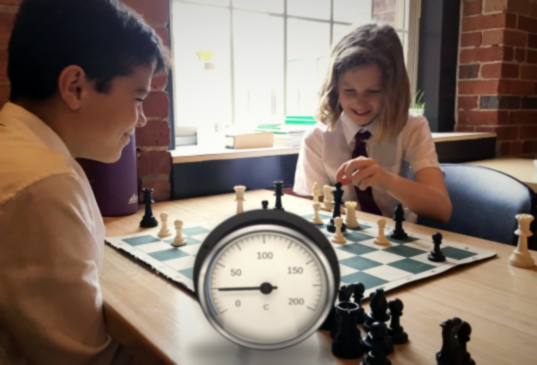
25 °C
